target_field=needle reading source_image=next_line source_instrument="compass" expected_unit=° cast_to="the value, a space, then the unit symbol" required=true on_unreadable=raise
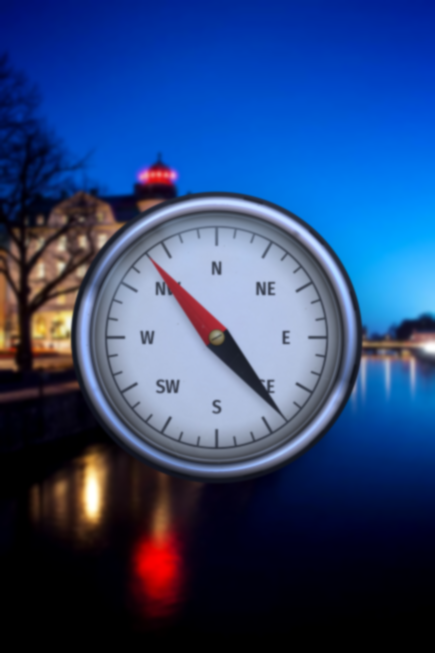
320 °
